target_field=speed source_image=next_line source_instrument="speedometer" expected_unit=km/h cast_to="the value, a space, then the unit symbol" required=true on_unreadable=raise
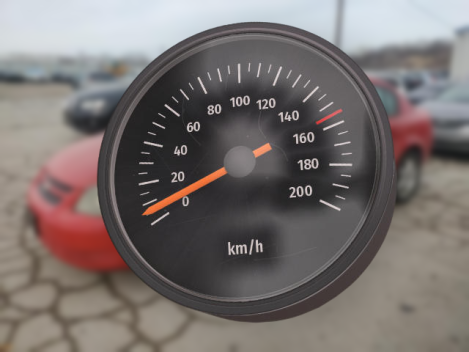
5 km/h
